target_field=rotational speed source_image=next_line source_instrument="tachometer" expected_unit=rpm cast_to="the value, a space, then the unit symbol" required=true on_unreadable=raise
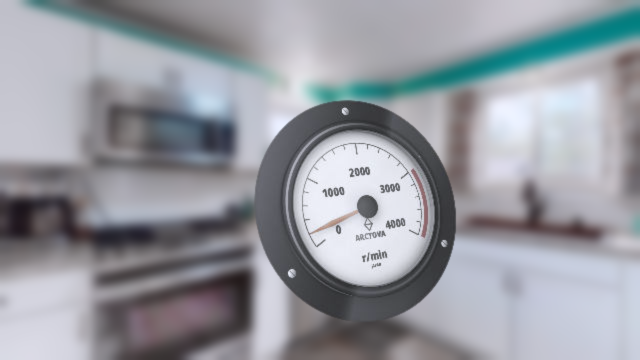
200 rpm
